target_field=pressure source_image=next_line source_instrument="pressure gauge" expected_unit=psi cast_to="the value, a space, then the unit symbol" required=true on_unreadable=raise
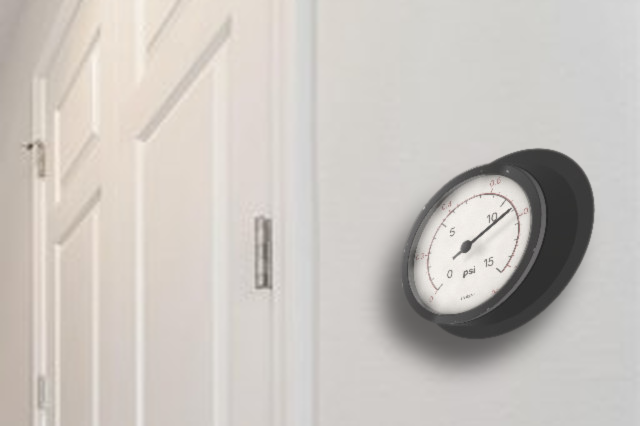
11 psi
